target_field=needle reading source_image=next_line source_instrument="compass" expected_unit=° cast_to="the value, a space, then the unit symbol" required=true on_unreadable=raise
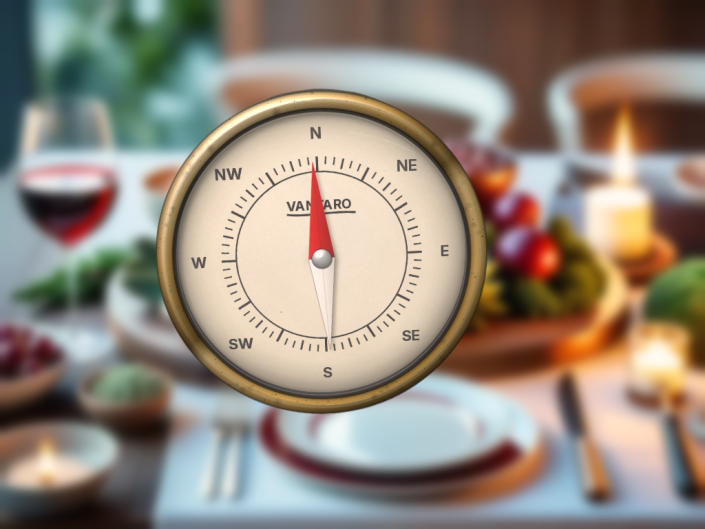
357.5 °
